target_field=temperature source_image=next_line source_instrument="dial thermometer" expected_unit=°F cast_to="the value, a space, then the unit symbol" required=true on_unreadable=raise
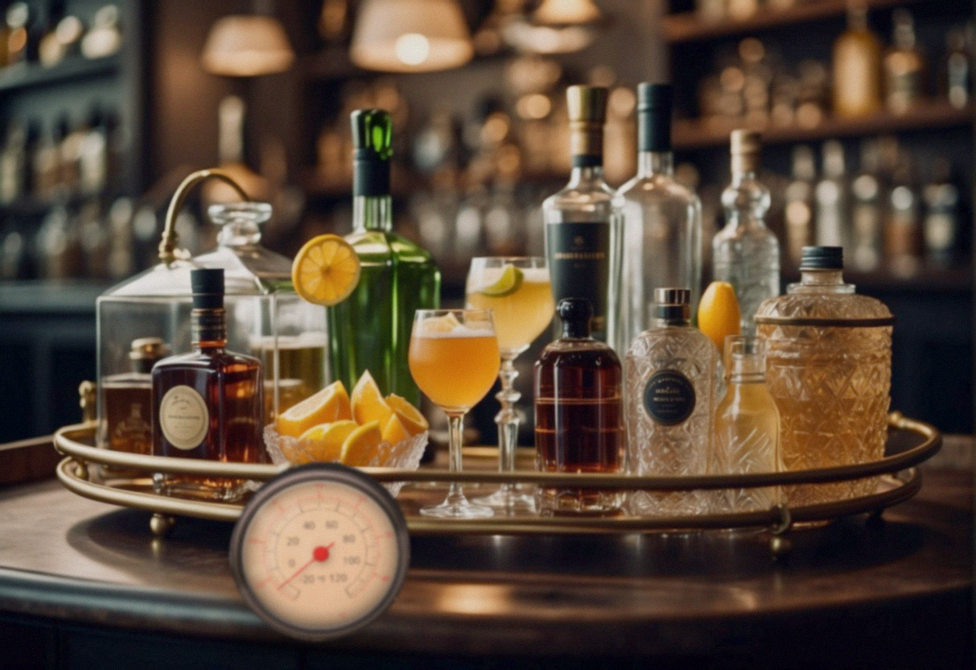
-10 °F
